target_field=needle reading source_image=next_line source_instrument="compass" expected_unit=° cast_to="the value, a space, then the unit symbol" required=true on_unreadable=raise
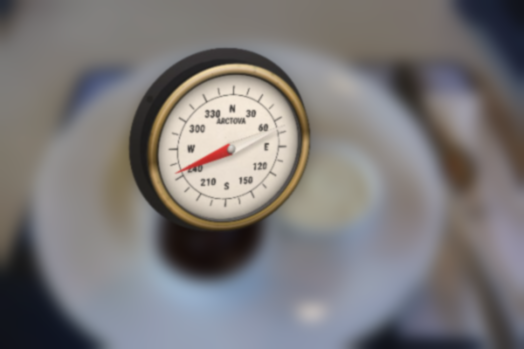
247.5 °
